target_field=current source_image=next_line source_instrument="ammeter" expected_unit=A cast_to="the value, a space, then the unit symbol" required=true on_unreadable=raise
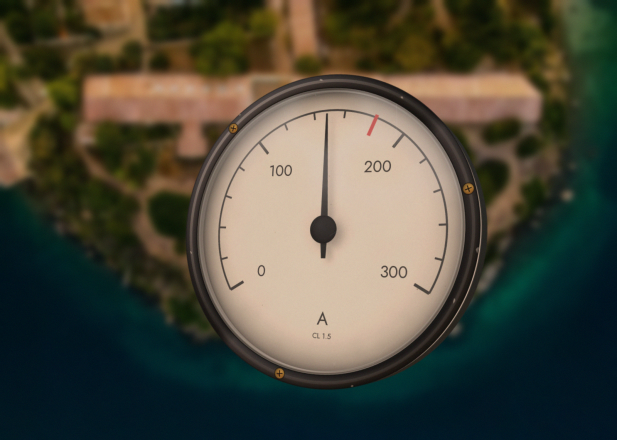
150 A
